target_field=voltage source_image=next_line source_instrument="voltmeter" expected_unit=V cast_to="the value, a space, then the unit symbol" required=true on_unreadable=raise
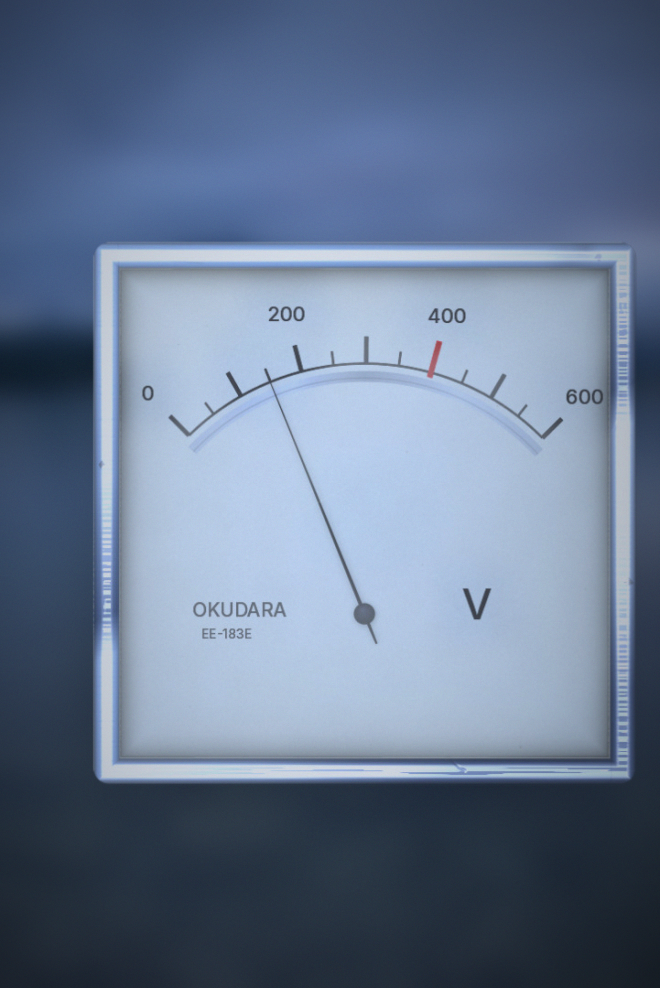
150 V
